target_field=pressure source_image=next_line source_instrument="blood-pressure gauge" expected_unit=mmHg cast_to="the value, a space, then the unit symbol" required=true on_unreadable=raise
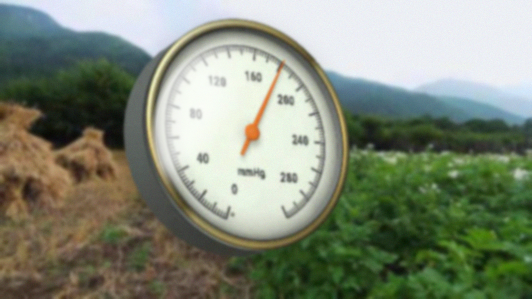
180 mmHg
